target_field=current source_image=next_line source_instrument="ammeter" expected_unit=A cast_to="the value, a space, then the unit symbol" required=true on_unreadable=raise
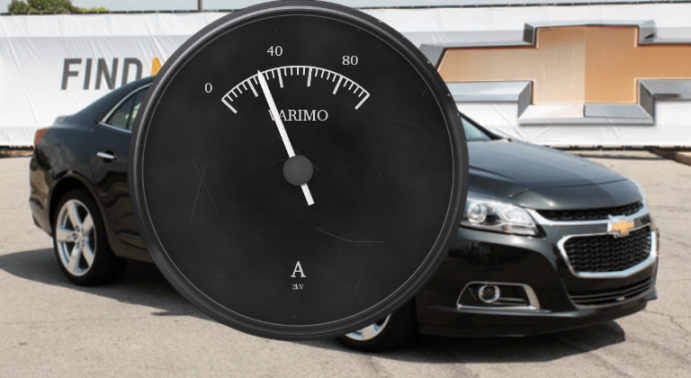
28 A
